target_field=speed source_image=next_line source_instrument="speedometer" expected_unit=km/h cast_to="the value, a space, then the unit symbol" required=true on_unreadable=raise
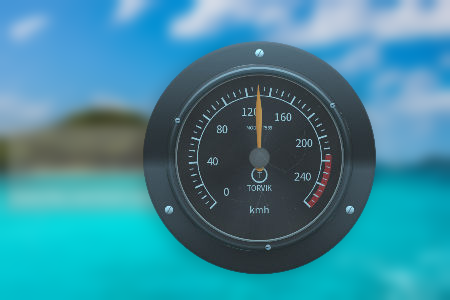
130 km/h
